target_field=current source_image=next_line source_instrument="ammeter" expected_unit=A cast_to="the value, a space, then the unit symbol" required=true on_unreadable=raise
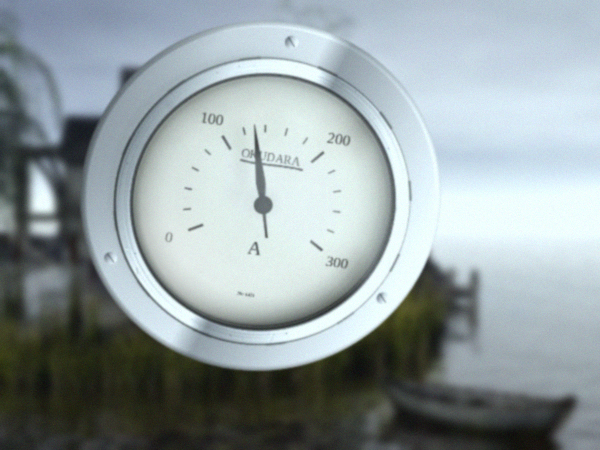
130 A
